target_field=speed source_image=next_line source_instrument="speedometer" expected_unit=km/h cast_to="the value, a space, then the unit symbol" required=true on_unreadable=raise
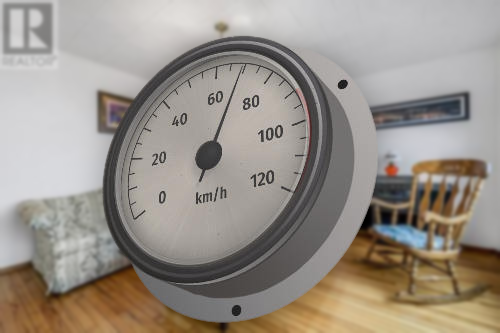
70 km/h
